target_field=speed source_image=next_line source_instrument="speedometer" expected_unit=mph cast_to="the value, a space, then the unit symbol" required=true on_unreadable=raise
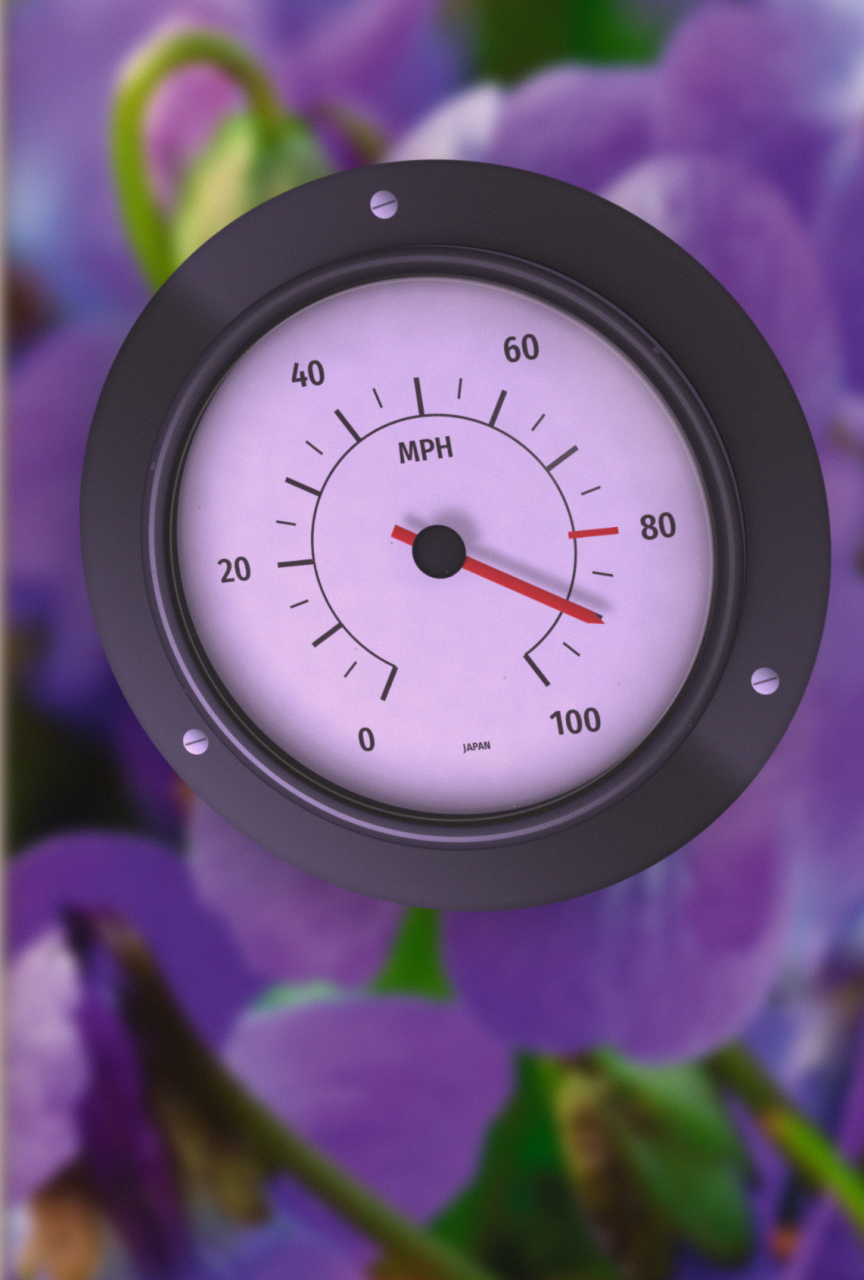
90 mph
